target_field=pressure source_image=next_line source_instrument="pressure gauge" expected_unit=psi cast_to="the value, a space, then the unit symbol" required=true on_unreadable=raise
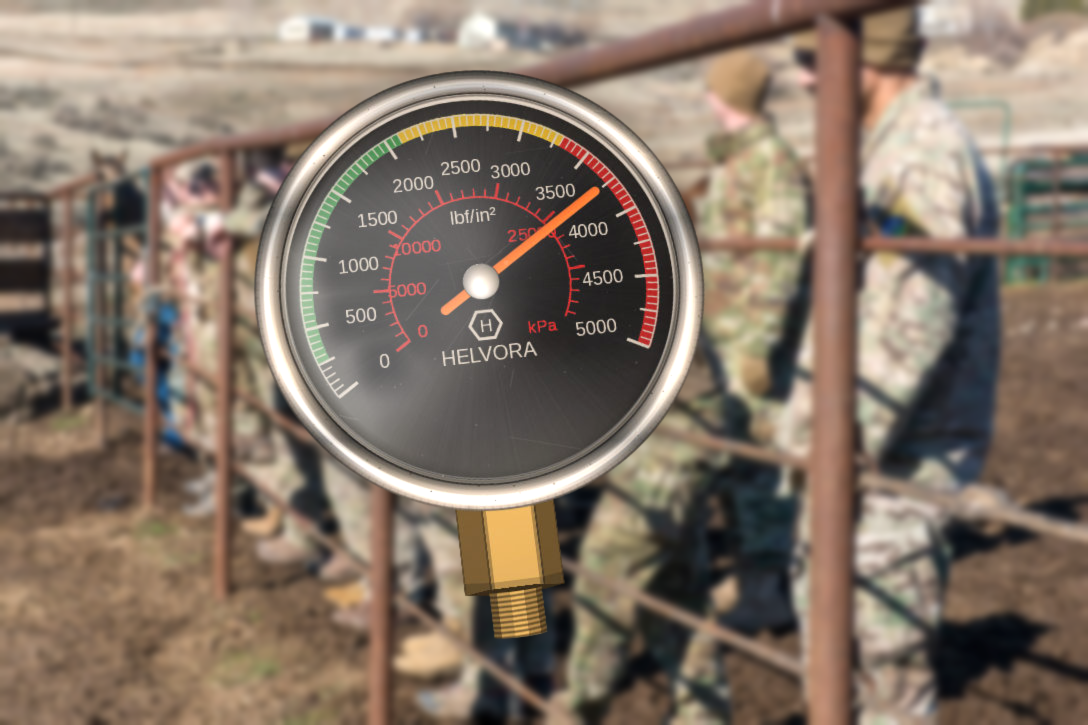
3750 psi
